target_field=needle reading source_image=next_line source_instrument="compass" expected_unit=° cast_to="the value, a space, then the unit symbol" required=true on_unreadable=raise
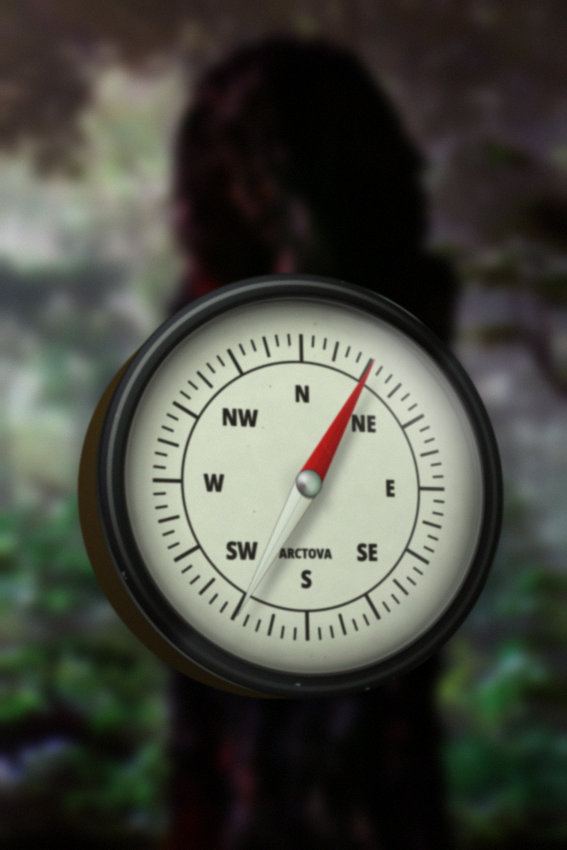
30 °
